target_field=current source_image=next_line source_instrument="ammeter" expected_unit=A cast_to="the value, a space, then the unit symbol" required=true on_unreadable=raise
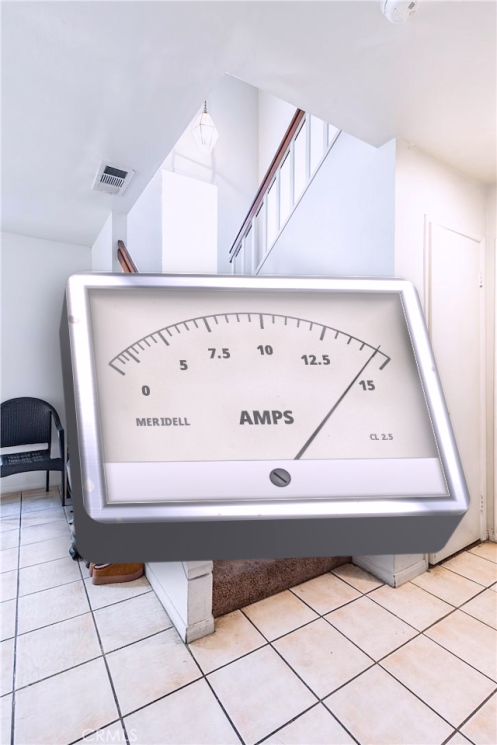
14.5 A
